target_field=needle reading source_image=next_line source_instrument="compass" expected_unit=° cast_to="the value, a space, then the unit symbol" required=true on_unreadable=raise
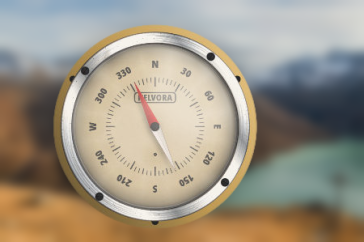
335 °
